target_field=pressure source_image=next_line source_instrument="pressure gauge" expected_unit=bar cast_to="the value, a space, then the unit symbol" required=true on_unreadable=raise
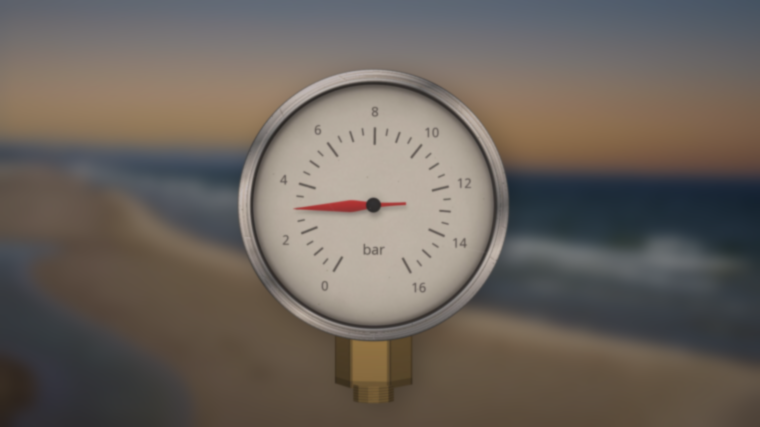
3 bar
